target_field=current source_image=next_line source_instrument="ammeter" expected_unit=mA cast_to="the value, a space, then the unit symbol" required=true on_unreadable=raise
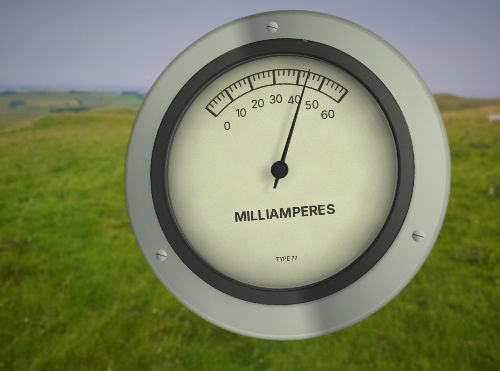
44 mA
